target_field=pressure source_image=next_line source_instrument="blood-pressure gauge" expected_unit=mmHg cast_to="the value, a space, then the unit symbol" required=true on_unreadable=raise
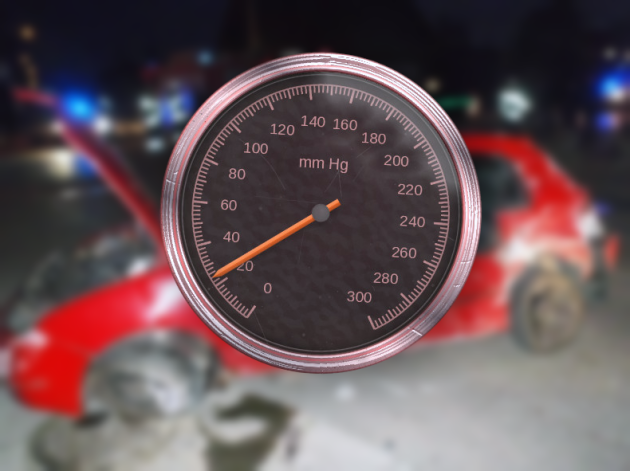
24 mmHg
